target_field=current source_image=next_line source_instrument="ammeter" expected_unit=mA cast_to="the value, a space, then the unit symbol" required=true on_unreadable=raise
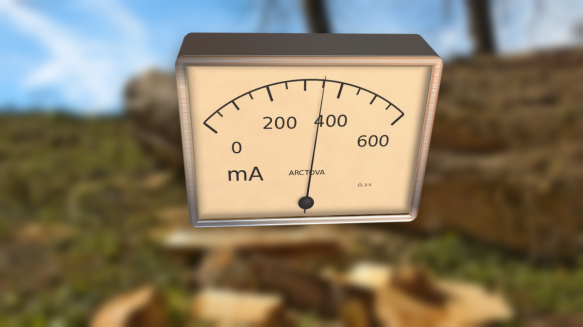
350 mA
